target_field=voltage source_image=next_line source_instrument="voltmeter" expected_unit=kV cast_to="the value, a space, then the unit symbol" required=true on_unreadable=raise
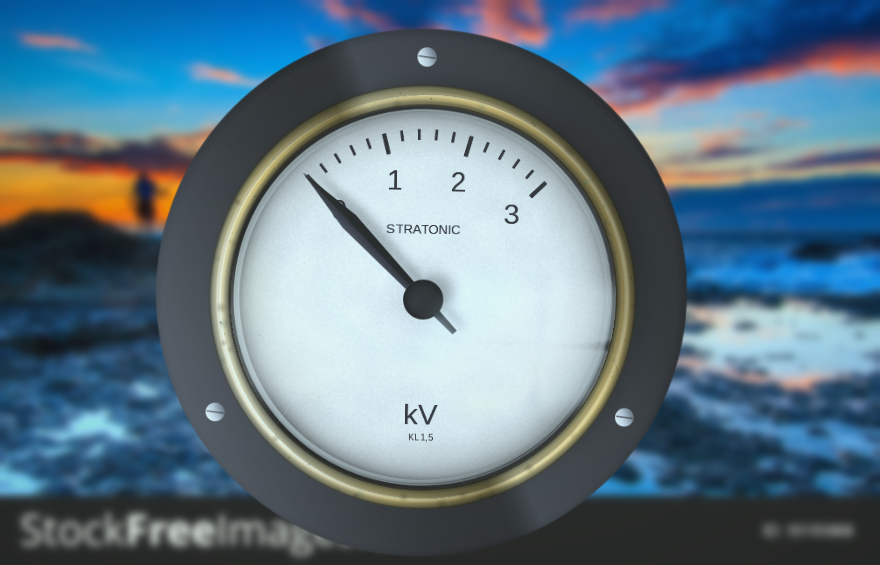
0 kV
